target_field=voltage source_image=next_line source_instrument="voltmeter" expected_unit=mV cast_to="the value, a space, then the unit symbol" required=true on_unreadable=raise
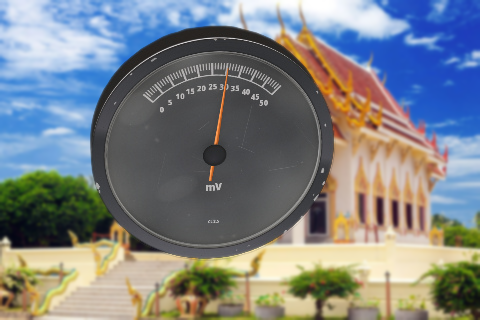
30 mV
